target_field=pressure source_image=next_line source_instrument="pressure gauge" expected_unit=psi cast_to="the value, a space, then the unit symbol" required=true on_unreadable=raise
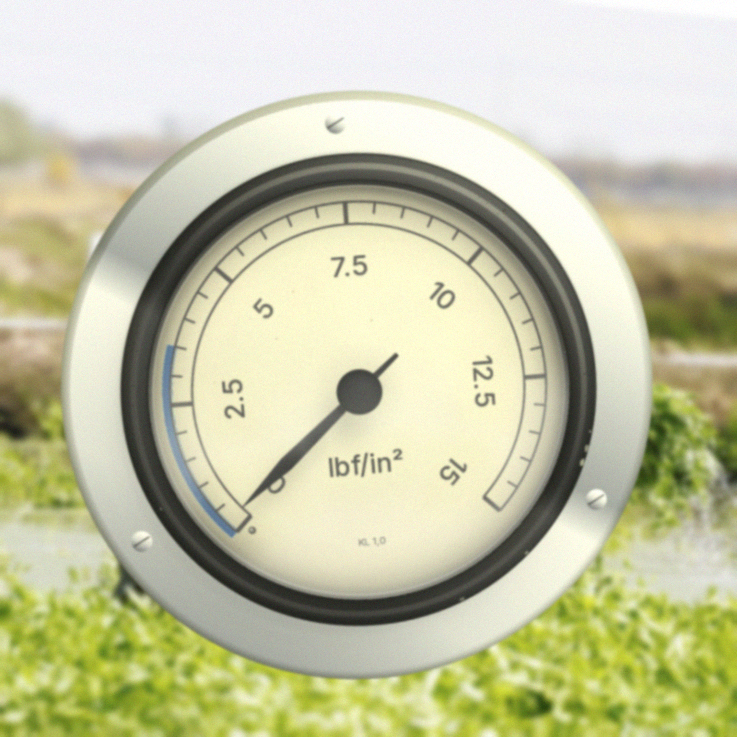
0.25 psi
